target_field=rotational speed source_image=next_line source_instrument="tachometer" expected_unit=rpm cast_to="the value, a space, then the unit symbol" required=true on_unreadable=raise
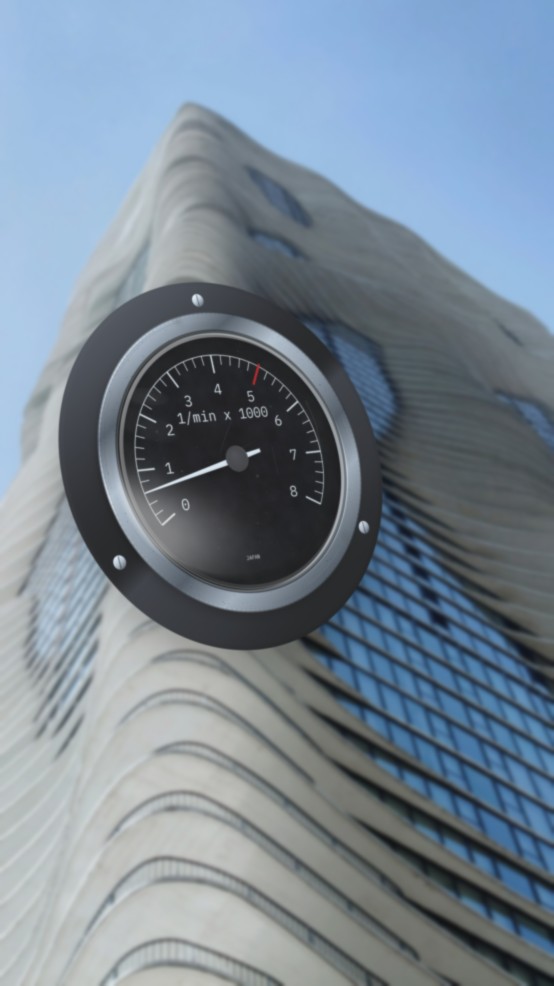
600 rpm
